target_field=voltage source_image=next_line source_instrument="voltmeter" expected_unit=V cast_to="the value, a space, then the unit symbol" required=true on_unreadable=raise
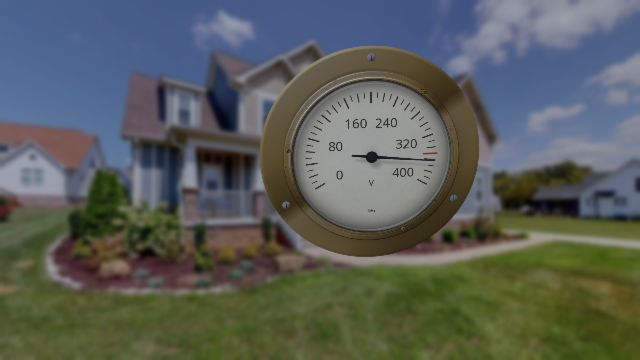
360 V
